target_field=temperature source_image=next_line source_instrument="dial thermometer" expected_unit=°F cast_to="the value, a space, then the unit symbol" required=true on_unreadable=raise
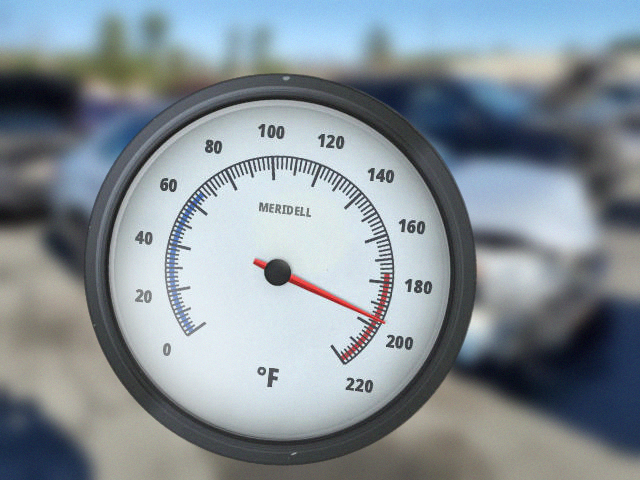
196 °F
